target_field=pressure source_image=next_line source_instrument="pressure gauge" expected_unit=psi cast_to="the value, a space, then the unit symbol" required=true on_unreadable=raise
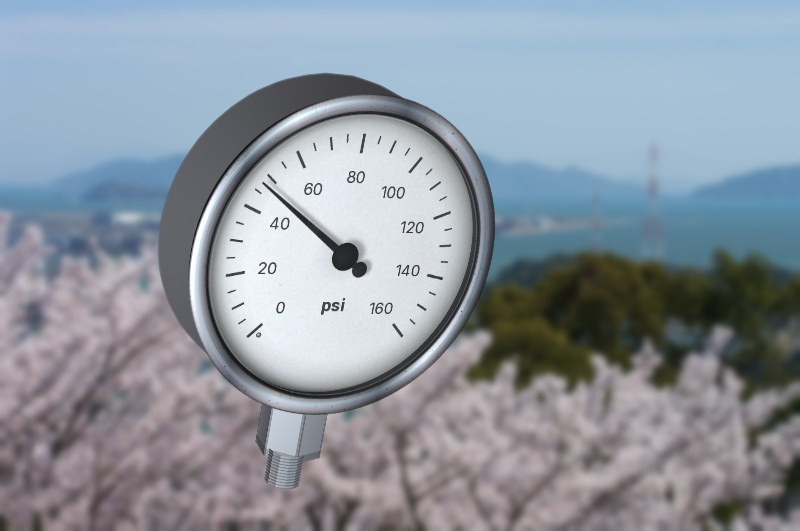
47.5 psi
